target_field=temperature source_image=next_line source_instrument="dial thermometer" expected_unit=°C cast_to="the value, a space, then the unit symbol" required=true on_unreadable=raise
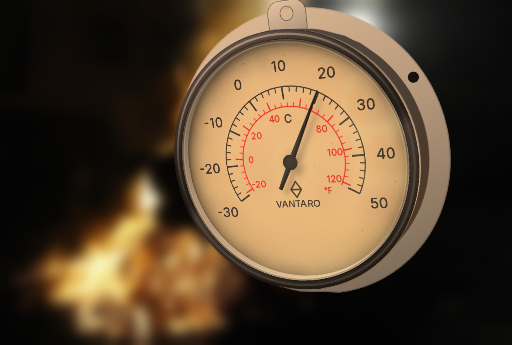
20 °C
